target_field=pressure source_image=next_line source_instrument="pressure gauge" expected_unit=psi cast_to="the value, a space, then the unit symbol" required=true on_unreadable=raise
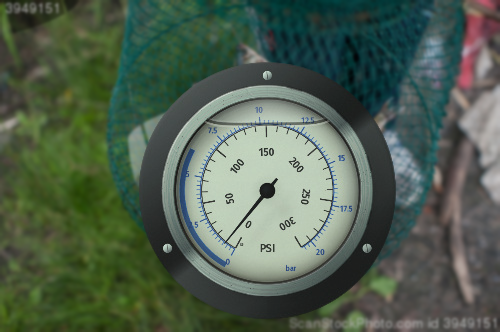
10 psi
